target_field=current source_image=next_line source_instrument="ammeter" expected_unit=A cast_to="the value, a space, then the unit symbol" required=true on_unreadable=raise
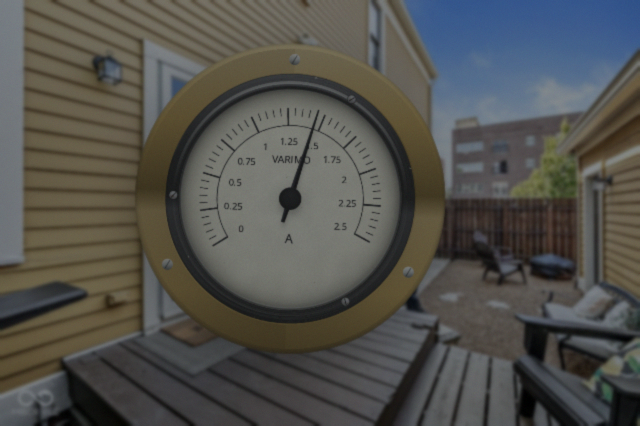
1.45 A
